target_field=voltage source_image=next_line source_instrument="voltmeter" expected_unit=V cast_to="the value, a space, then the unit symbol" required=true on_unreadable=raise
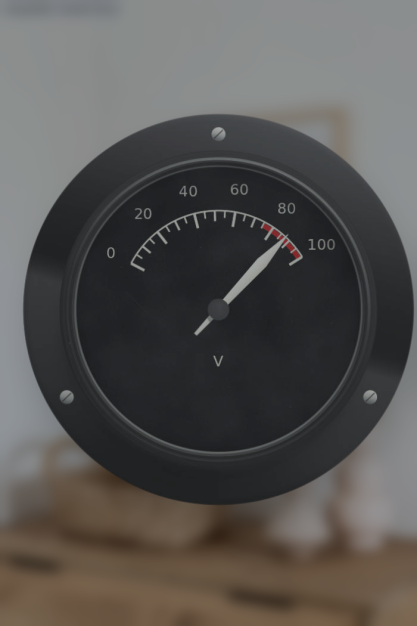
87.5 V
